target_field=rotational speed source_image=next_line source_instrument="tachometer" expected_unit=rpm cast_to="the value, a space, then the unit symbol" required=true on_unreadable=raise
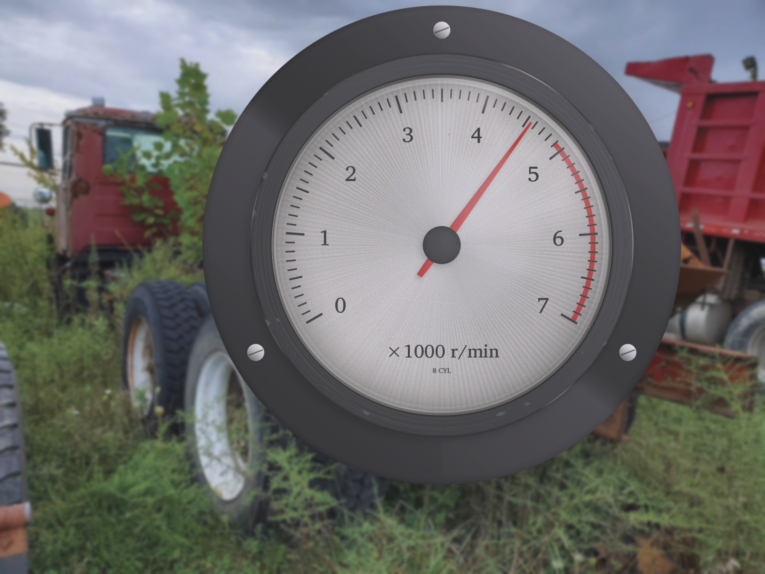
4550 rpm
